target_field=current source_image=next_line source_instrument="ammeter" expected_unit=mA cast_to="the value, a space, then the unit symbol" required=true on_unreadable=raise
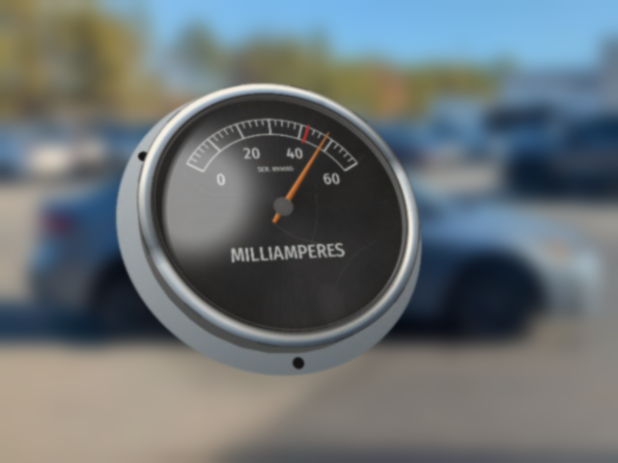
48 mA
